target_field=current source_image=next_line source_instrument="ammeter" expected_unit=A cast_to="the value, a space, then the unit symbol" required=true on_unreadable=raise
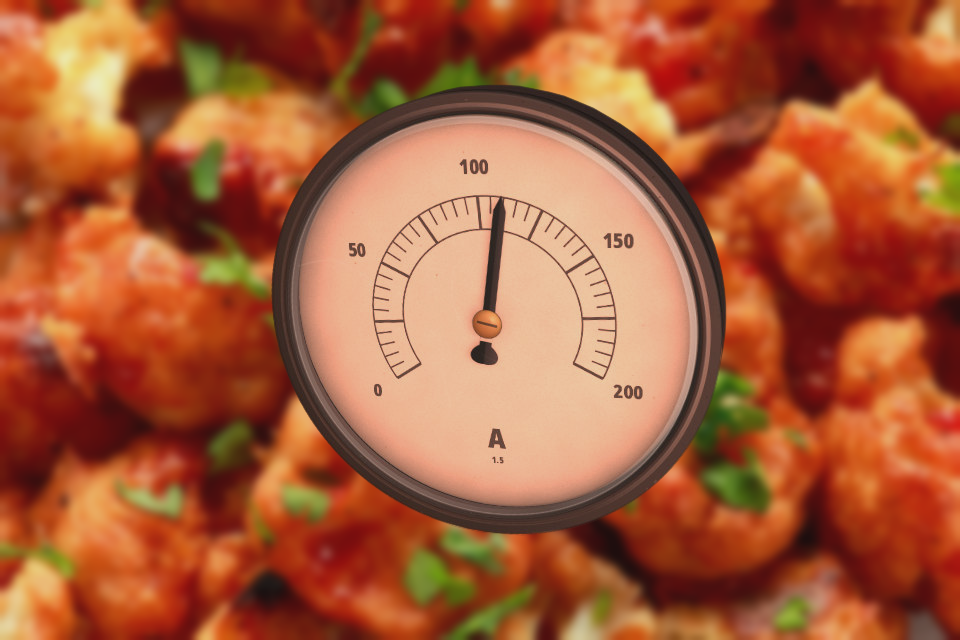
110 A
